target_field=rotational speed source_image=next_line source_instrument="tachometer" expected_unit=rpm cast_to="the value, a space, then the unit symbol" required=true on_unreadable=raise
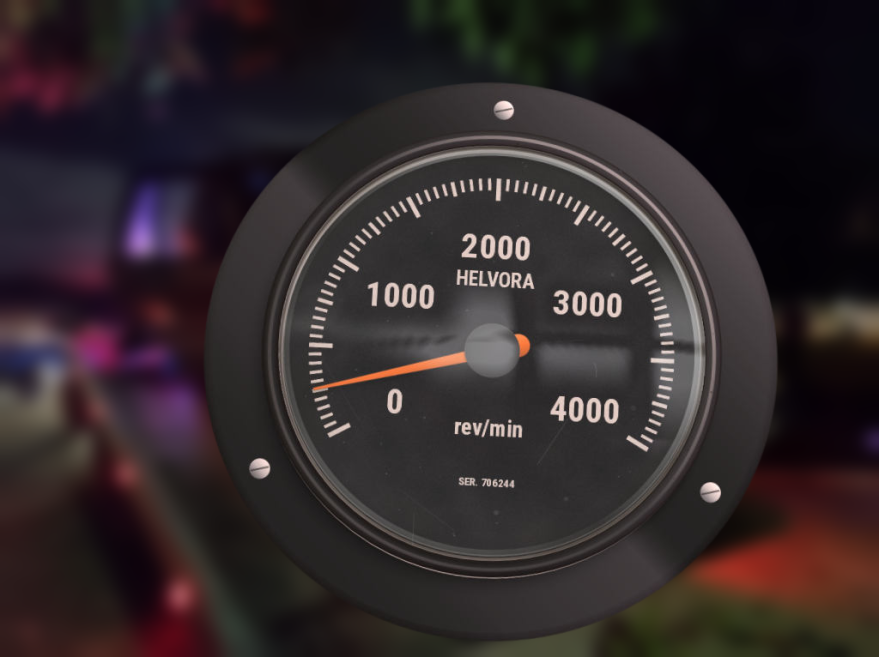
250 rpm
